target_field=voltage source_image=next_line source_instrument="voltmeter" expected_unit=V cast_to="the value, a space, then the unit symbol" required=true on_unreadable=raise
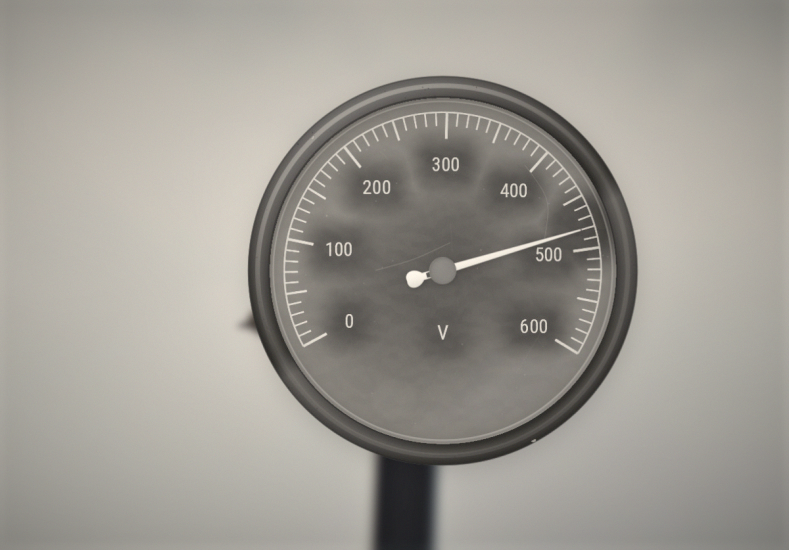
480 V
